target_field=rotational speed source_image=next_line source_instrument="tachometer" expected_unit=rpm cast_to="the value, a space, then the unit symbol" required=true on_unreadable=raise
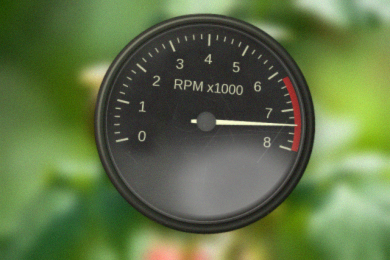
7400 rpm
